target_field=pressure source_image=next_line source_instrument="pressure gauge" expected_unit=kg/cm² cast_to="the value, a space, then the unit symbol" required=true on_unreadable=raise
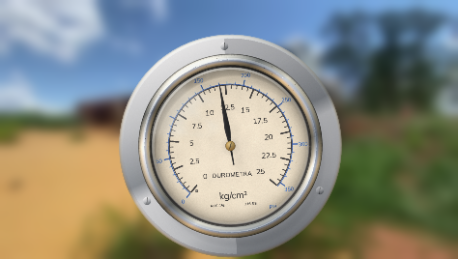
12 kg/cm²
